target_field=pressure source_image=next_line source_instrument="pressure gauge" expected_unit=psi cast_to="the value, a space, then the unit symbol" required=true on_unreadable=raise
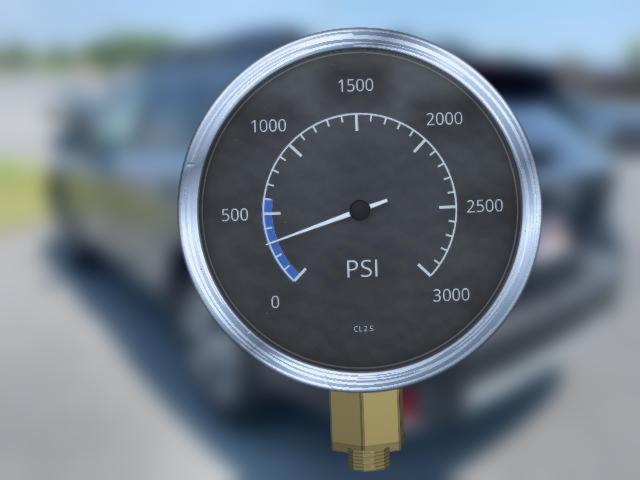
300 psi
